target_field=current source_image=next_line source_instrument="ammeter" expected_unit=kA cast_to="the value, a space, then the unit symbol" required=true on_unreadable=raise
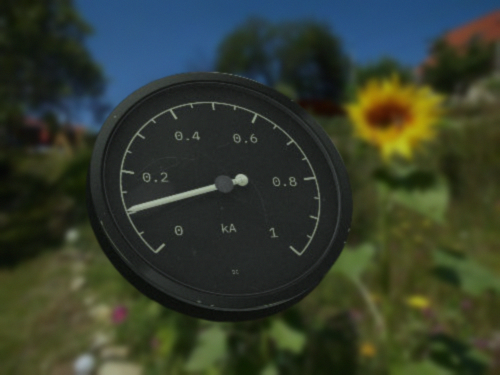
0.1 kA
